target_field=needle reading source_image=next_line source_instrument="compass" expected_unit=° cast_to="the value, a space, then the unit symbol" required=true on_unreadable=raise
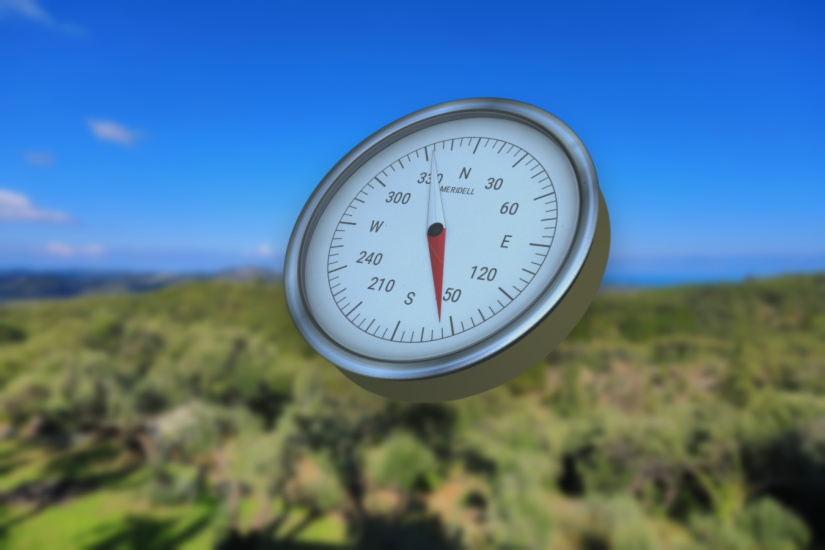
155 °
